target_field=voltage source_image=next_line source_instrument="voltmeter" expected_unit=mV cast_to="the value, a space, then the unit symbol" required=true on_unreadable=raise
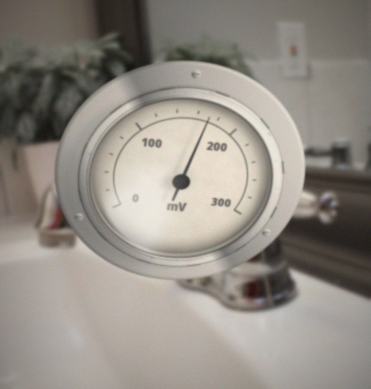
170 mV
